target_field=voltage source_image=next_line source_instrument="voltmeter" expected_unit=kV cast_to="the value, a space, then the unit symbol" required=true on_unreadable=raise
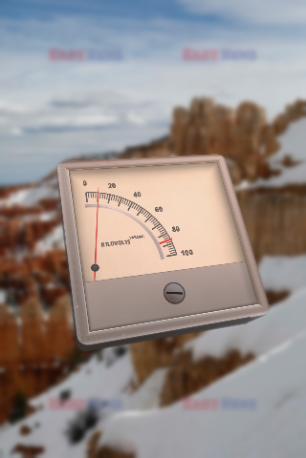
10 kV
